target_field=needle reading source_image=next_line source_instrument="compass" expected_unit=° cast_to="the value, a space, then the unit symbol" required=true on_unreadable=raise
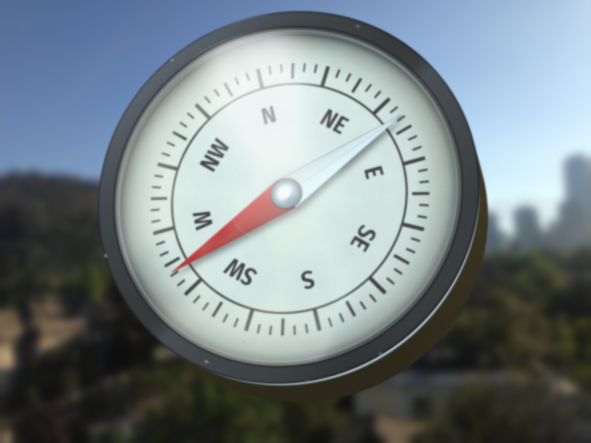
250 °
